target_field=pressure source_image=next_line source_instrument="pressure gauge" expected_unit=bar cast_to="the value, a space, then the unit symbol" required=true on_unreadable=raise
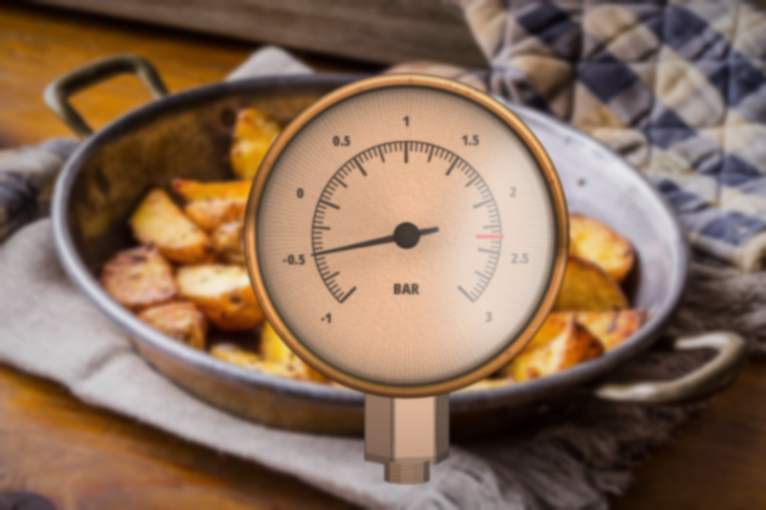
-0.5 bar
